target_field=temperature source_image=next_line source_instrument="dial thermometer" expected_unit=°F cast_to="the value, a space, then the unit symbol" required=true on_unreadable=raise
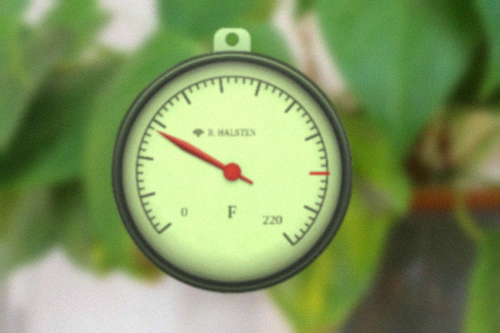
56 °F
